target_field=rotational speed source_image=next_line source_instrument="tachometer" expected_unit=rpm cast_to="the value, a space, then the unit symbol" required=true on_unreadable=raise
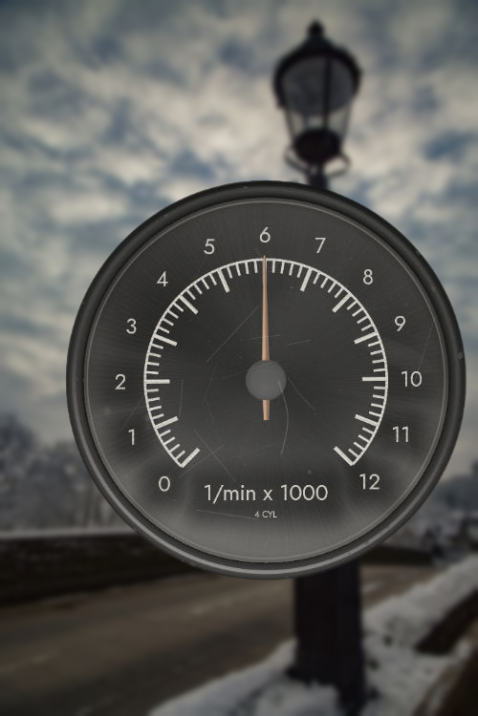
6000 rpm
